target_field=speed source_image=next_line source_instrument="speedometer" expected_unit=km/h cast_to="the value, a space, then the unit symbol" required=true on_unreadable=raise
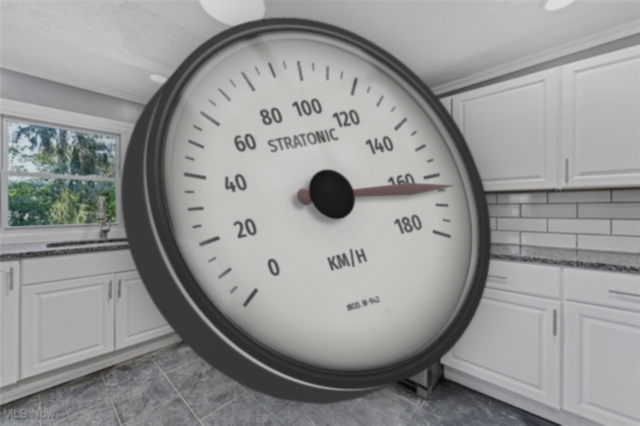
165 km/h
